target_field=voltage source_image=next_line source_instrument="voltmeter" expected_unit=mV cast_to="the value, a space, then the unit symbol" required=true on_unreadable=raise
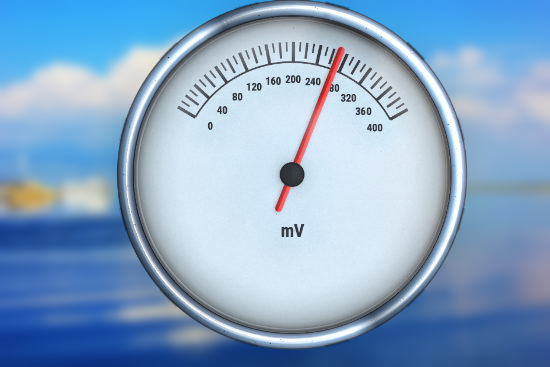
270 mV
